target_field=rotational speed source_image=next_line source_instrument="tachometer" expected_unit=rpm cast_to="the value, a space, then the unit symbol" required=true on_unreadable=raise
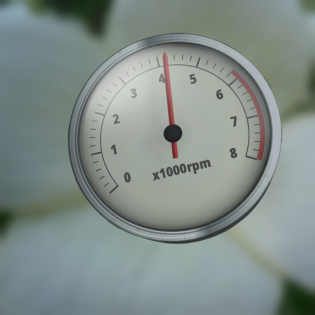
4200 rpm
